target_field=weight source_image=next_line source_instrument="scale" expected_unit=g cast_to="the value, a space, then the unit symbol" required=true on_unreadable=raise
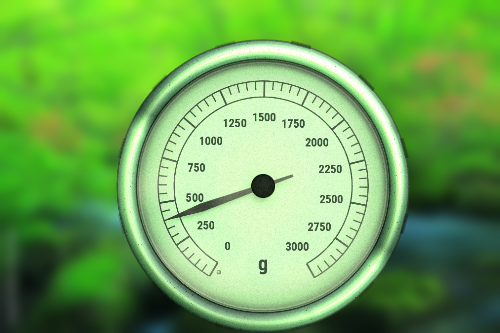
400 g
